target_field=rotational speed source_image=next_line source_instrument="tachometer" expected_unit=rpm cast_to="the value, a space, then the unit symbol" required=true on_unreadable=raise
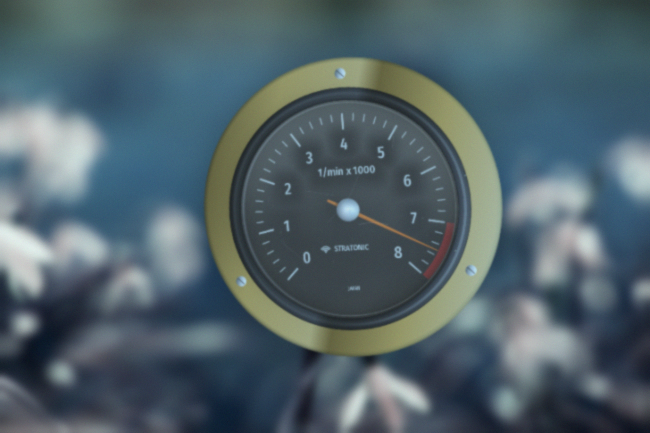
7500 rpm
